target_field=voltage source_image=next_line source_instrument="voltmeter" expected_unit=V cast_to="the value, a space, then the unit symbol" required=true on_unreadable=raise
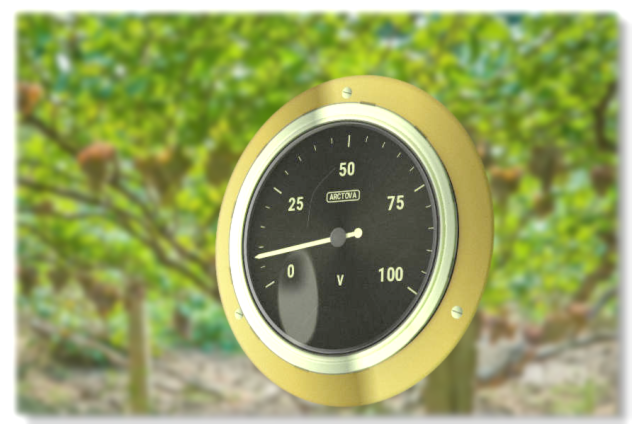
7.5 V
